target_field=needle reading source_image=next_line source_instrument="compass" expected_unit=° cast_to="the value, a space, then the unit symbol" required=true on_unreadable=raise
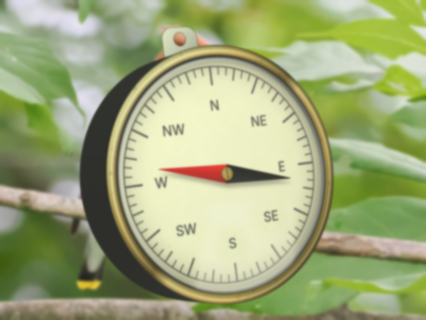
280 °
